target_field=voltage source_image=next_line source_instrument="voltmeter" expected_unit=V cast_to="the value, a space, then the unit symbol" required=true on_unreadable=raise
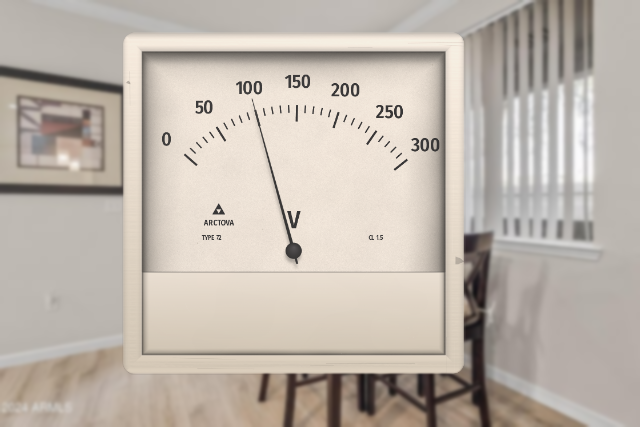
100 V
